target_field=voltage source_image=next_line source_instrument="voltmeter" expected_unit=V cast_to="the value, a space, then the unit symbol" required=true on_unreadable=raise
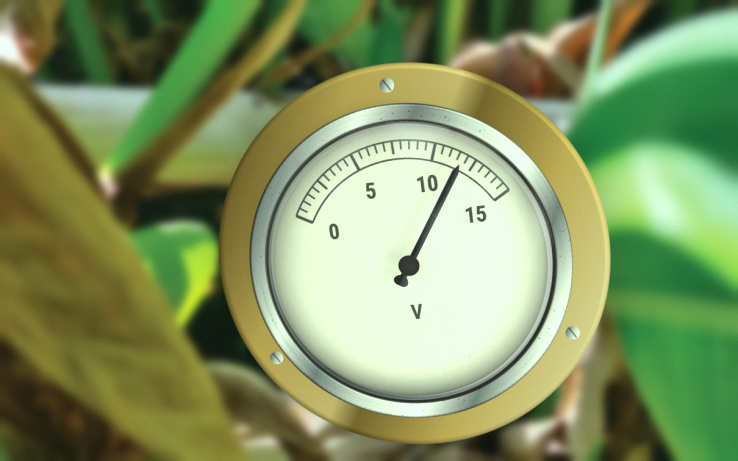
11.75 V
